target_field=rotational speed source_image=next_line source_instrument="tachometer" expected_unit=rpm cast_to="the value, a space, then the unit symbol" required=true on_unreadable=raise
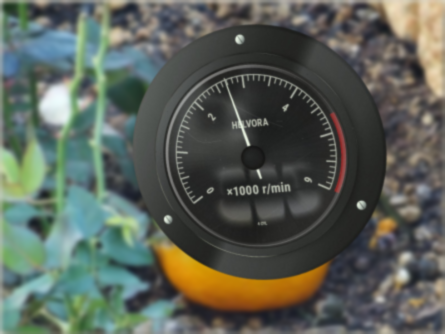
2700 rpm
